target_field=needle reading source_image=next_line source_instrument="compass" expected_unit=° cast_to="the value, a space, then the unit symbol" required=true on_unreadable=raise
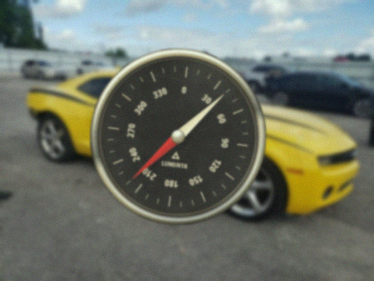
220 °
